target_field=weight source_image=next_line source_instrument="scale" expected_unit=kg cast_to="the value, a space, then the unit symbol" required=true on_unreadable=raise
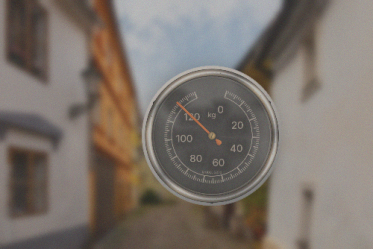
120 kg
